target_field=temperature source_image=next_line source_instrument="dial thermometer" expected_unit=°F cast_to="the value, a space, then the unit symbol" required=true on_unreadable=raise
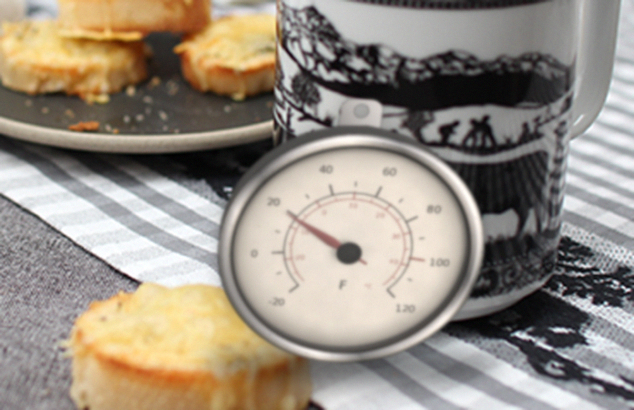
20 °F
